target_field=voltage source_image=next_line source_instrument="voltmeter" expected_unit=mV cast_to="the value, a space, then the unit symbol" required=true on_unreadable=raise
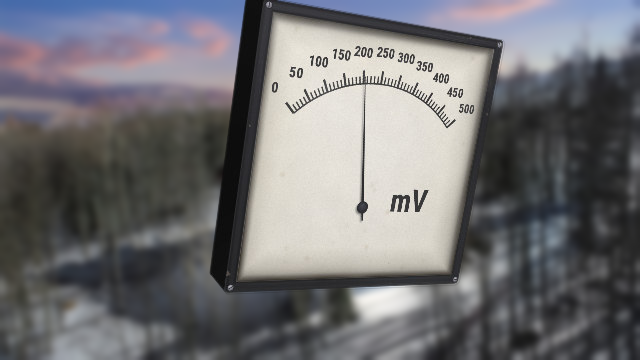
200 mV
